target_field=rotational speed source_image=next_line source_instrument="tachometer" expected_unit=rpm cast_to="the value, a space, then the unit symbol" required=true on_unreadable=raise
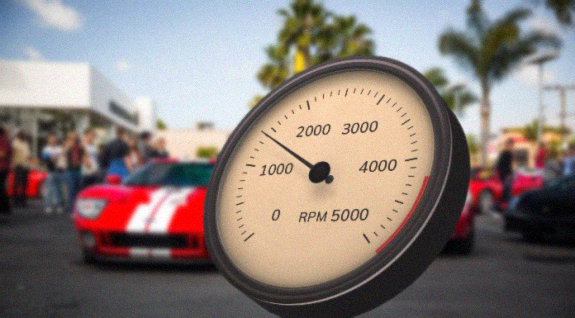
1400 rpm
